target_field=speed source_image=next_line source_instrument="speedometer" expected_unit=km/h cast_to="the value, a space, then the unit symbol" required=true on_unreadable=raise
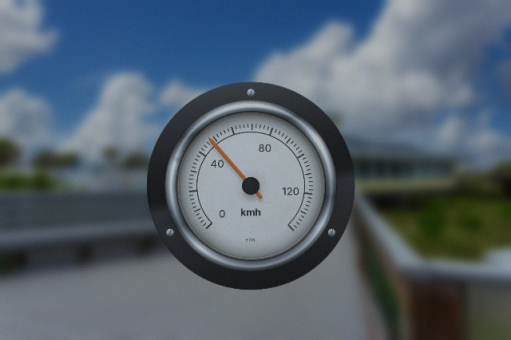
48 km/h
